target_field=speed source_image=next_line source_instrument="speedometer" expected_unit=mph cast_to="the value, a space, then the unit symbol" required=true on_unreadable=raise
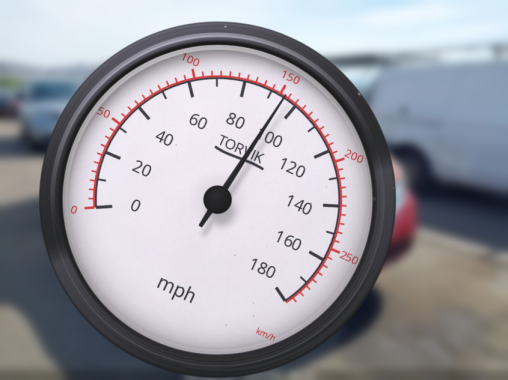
95 mph
